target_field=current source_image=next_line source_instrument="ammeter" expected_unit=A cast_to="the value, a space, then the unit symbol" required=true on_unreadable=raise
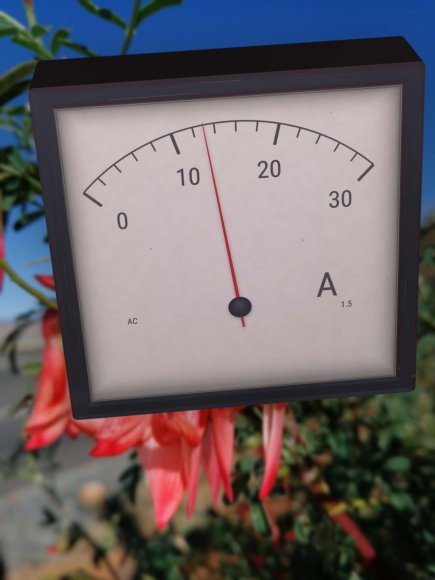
13 A
